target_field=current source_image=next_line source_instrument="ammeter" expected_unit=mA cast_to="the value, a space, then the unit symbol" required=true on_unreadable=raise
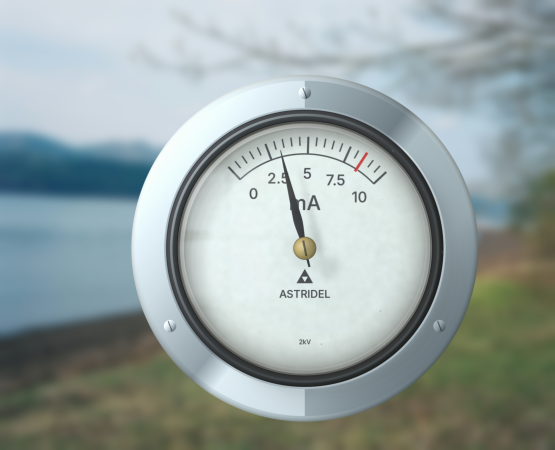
3.25 mA
